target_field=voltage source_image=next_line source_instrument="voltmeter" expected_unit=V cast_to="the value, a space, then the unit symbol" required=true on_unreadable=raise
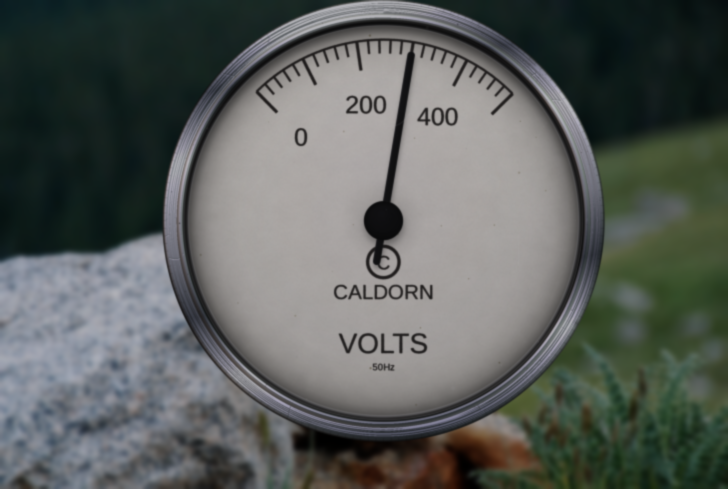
300 V
